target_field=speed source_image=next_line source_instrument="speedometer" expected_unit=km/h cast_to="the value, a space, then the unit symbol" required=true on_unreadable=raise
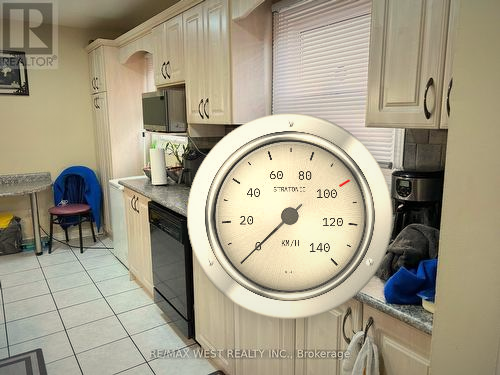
0 km/h
